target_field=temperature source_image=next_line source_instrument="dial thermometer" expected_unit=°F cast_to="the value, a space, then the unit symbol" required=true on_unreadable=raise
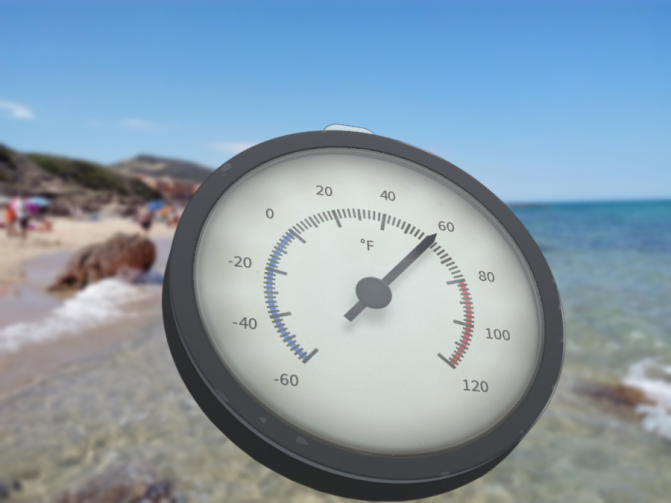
60 °F
